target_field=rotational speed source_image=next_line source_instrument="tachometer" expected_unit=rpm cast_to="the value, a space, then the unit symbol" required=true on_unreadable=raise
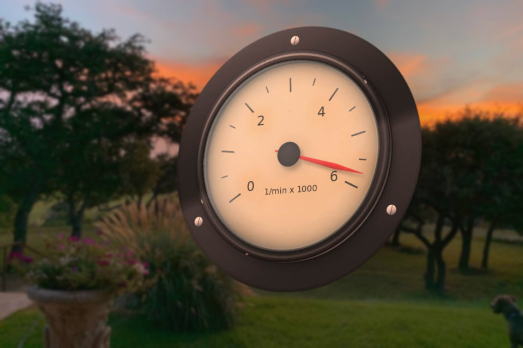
5750 rpm
